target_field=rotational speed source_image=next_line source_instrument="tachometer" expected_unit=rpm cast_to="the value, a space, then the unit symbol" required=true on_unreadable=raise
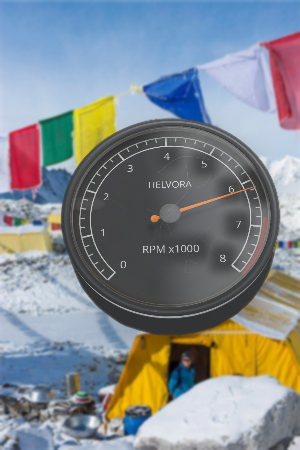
6200 rpm
